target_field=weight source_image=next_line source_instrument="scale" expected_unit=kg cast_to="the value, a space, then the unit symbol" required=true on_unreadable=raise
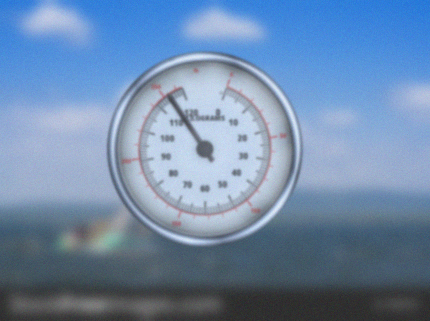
115 kg
